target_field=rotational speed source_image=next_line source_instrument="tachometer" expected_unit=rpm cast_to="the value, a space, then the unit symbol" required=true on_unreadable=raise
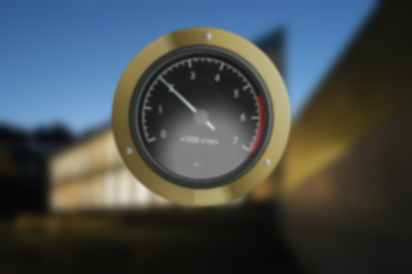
2000 rpm
